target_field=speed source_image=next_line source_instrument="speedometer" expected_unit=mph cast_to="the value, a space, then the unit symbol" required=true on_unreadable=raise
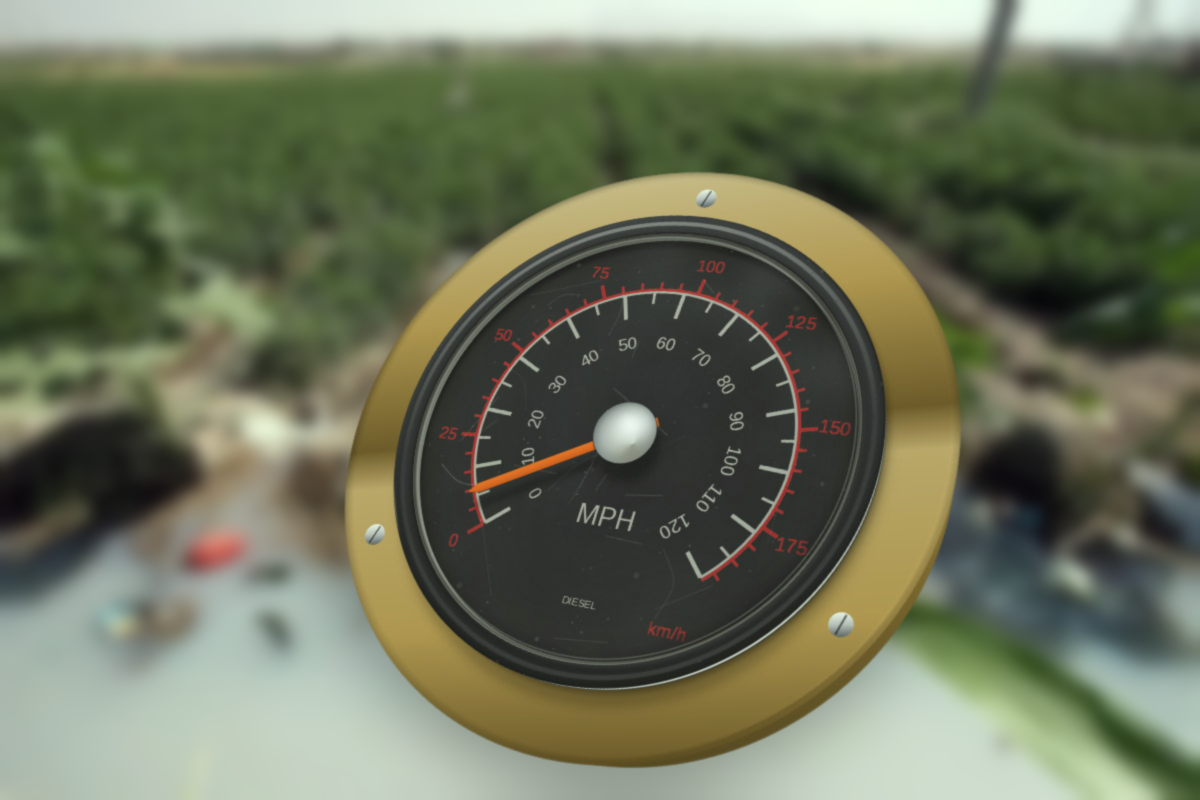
5 mph
